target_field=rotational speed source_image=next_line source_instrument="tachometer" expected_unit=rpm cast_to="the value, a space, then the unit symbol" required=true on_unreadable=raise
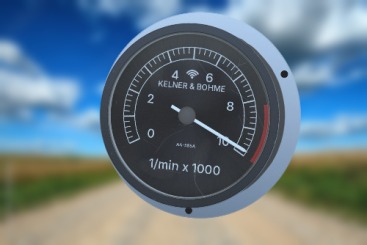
9800 rpm
